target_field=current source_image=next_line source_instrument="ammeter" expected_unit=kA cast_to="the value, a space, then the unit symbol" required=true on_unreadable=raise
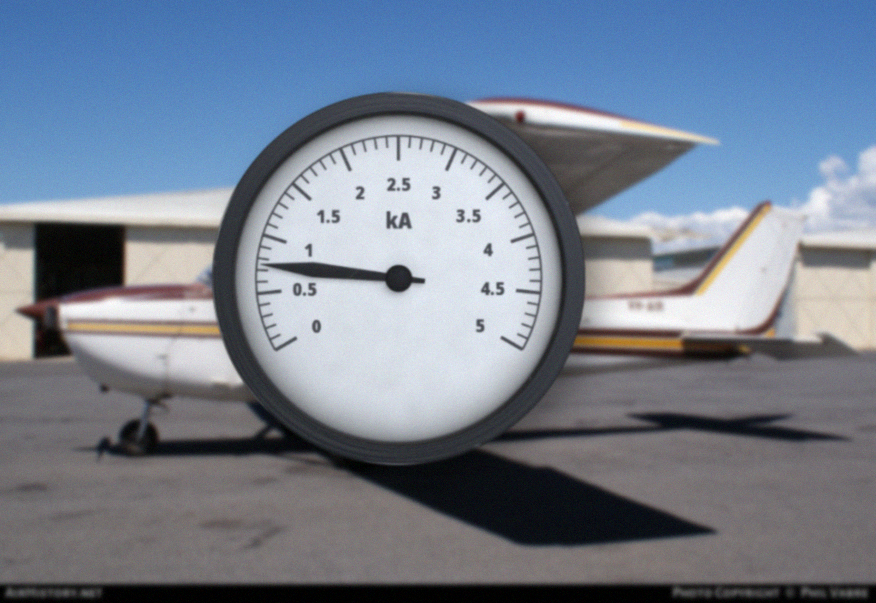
0.75 kA
